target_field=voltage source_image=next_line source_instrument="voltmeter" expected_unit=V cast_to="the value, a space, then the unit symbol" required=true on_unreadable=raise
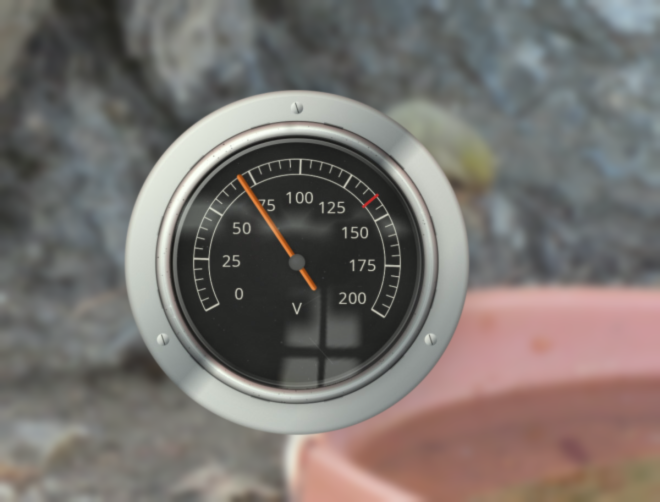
70 V
